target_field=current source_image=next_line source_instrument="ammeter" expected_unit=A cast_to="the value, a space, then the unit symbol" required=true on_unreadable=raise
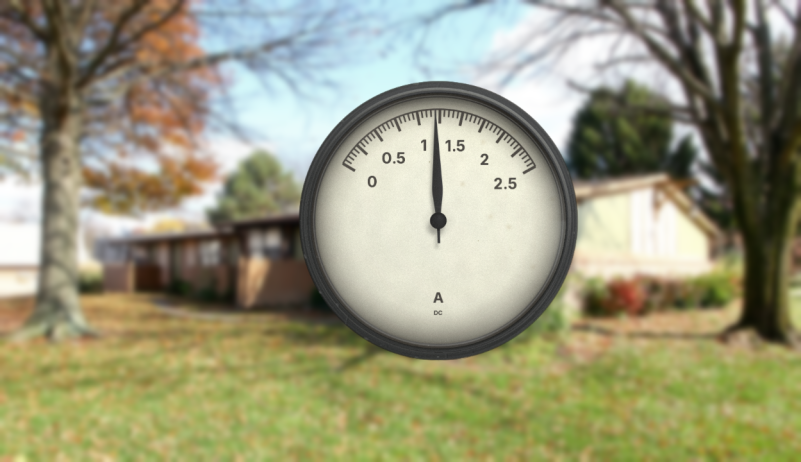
1.2 A
